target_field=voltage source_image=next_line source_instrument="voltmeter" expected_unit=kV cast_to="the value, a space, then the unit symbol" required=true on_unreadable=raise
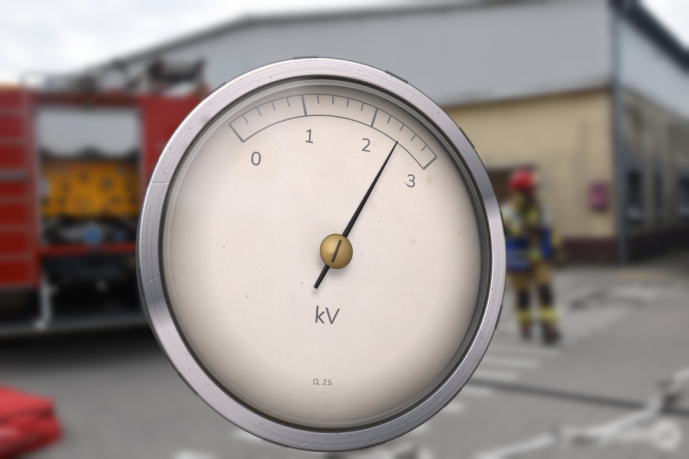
2.4 kV
